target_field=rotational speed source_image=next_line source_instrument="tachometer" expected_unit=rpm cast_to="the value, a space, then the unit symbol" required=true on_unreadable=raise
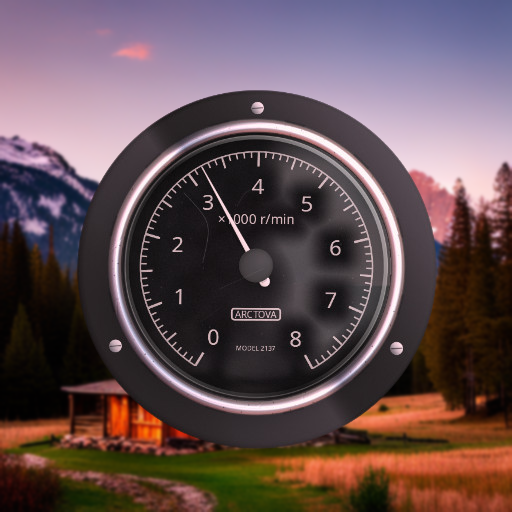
3200 rpm
